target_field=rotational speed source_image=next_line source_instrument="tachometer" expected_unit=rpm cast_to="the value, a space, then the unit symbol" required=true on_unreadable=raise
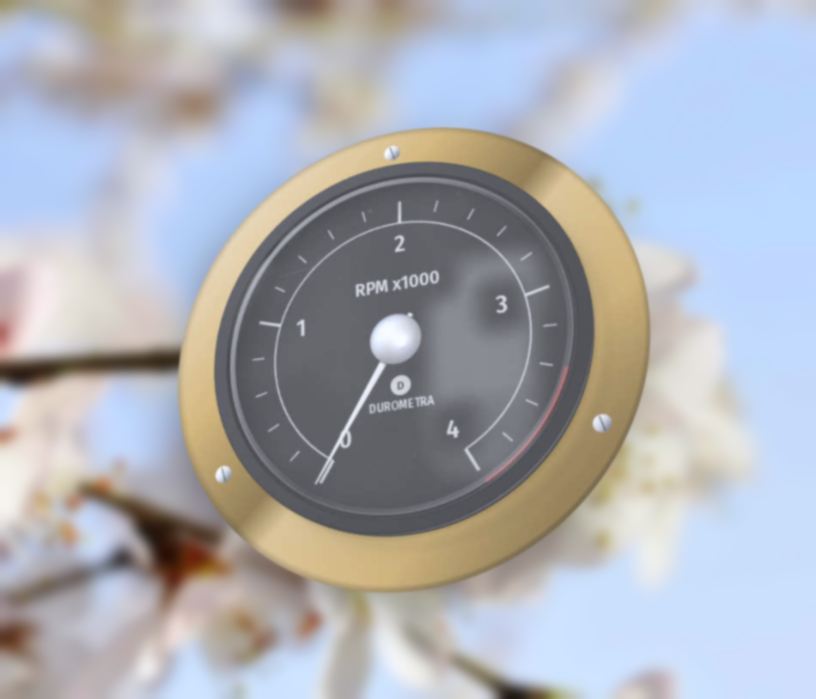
0 rpm
